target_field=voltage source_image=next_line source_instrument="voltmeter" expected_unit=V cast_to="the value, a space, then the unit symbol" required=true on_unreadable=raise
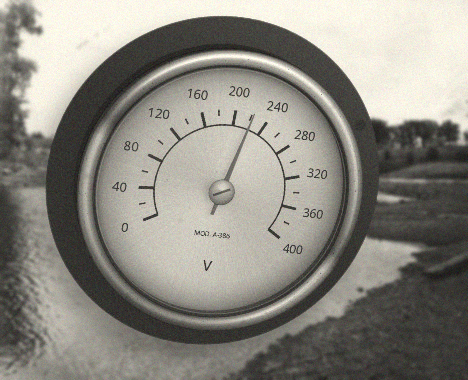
220 V
